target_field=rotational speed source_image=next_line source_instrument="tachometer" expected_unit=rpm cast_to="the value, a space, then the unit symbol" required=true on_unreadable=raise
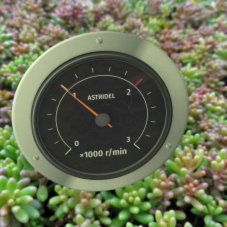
1000 rpm
